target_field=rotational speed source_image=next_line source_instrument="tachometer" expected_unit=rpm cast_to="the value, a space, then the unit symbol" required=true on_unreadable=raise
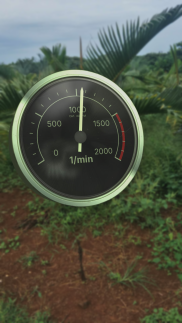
1050 rpm
